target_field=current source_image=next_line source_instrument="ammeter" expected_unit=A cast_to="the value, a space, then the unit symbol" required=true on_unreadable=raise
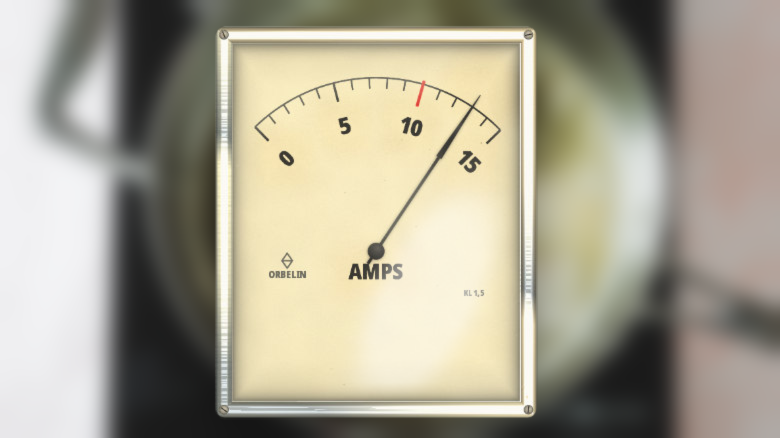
13 A
